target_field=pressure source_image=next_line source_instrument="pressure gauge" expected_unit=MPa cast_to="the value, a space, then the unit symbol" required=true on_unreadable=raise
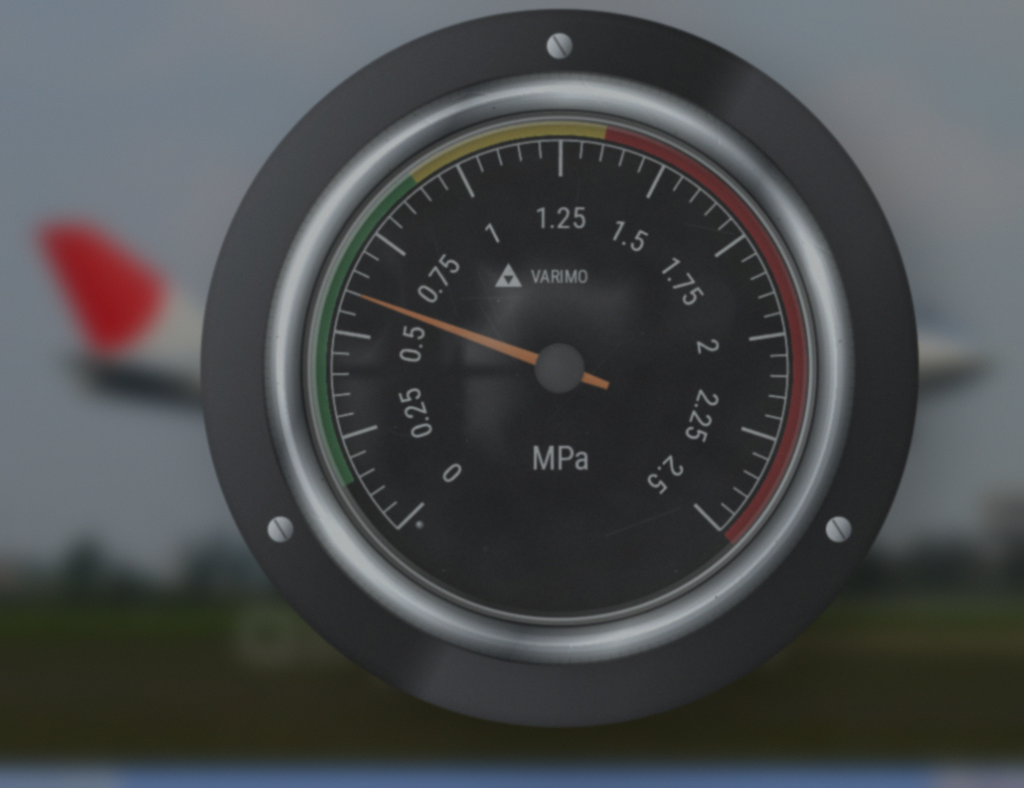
0.6 MPa
